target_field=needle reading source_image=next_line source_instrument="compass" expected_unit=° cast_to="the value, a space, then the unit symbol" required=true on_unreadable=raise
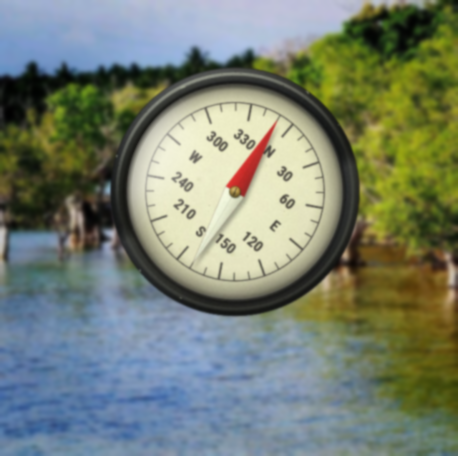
350 °
